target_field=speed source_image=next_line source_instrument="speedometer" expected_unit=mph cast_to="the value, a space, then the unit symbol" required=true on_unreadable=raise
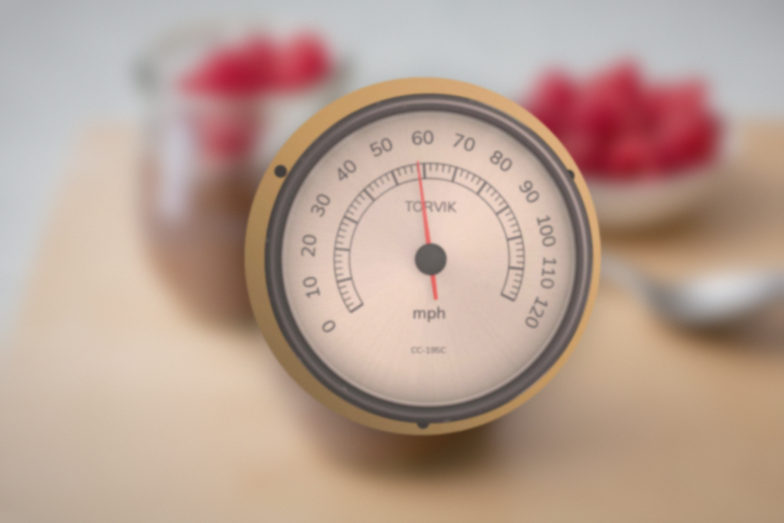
58 mph
